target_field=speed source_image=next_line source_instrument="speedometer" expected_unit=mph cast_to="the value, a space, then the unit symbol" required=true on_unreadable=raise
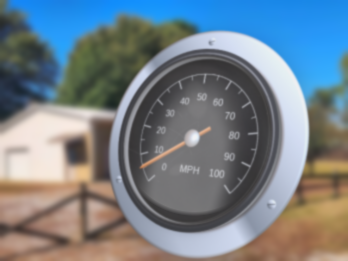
5 mph
